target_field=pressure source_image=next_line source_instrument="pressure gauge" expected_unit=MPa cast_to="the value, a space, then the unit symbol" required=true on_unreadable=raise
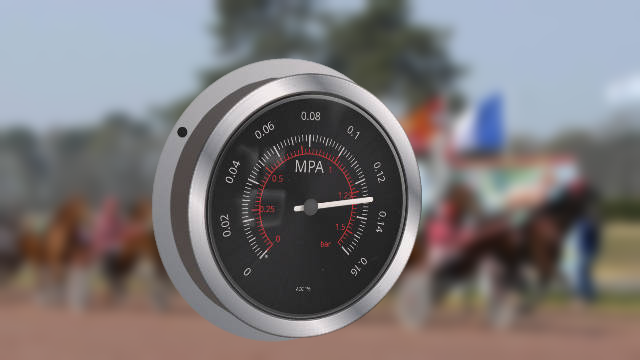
0.13 MPa
